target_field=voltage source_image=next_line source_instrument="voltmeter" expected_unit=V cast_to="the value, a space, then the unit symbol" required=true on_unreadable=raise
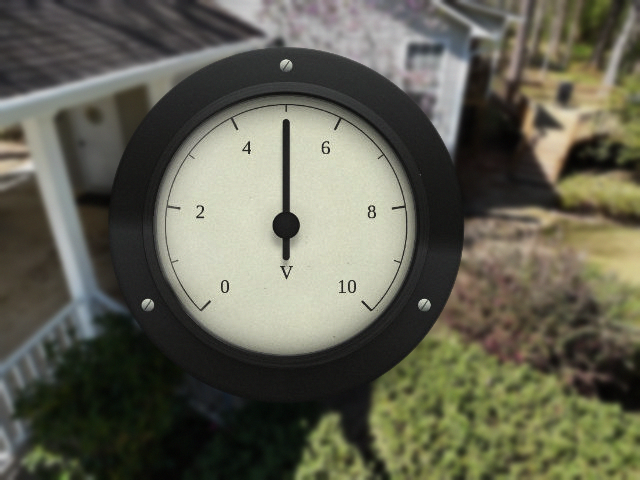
5 V
